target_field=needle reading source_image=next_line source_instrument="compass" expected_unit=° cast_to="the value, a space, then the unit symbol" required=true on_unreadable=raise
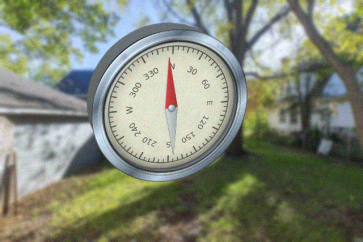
355 °
